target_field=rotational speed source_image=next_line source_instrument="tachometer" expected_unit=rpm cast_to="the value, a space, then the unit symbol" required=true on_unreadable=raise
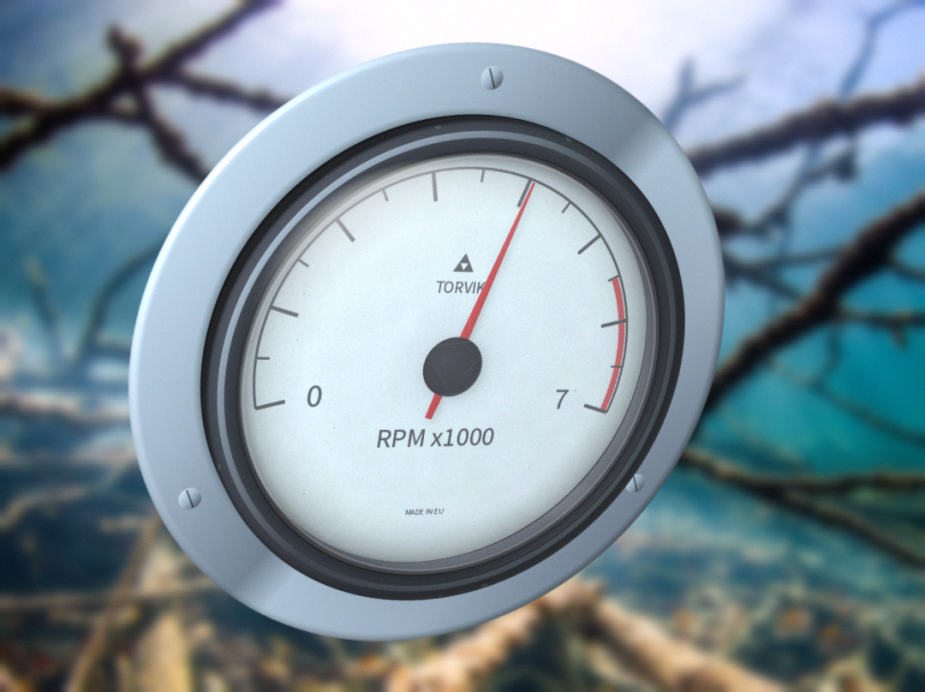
4000 rpm
